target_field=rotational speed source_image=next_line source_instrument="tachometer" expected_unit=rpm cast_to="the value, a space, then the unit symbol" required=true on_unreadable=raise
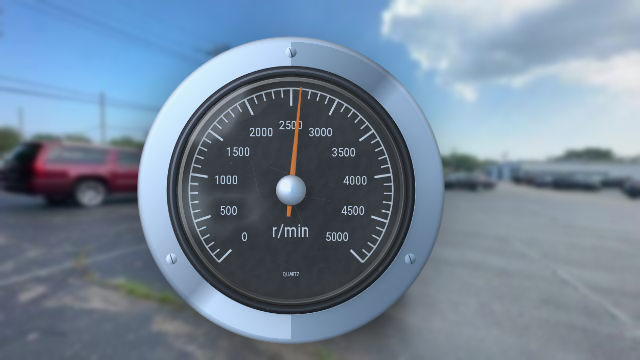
2600 rpm
